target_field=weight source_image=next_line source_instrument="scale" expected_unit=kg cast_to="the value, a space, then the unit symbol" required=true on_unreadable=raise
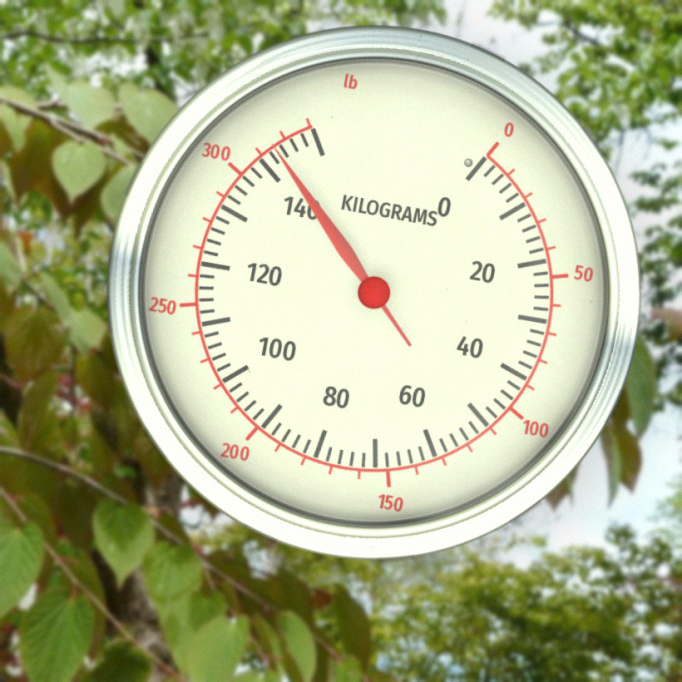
143 kg
